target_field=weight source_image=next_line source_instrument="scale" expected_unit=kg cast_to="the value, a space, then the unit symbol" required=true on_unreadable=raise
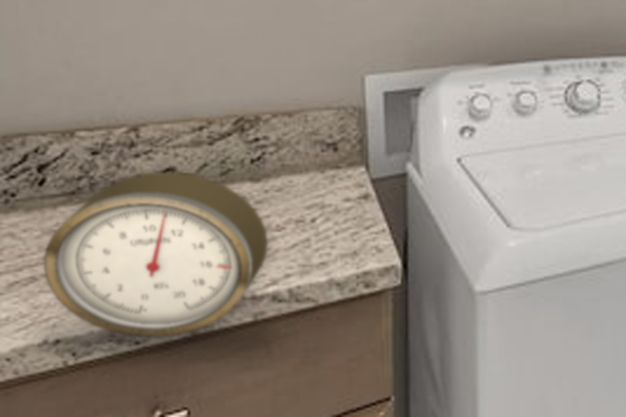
11 kg
